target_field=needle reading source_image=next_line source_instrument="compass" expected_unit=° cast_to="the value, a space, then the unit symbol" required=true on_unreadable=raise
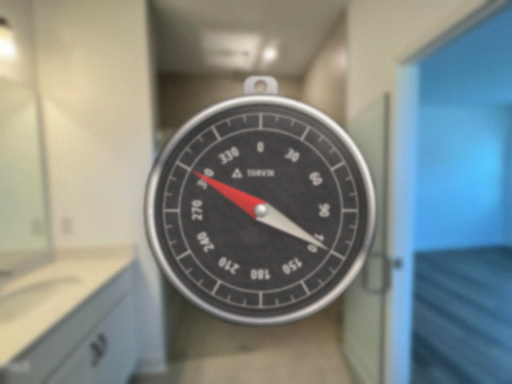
300 °
